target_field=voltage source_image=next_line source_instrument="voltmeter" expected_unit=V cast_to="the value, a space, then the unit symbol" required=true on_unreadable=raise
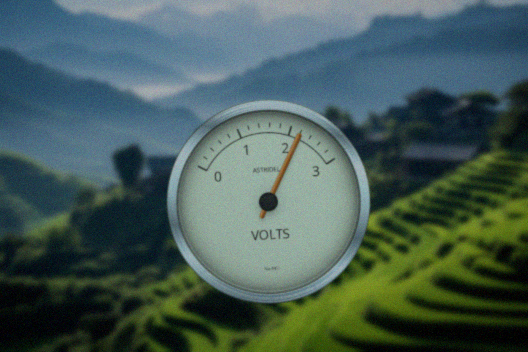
2.2 V
